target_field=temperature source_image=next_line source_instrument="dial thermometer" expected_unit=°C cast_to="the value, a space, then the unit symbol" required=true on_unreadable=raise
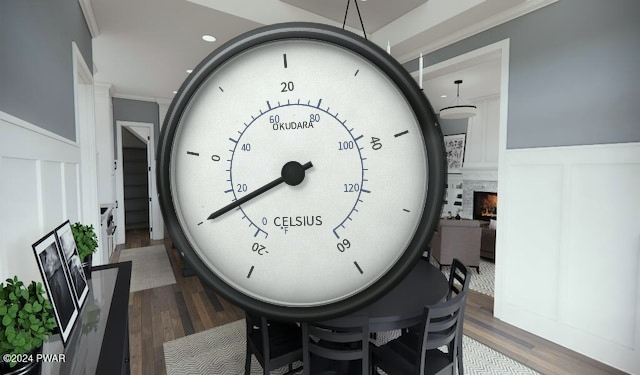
-10 °C
